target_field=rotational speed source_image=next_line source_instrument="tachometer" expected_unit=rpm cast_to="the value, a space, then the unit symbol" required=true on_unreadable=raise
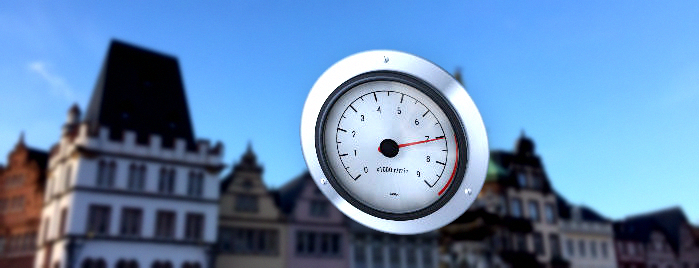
7000 rpm
